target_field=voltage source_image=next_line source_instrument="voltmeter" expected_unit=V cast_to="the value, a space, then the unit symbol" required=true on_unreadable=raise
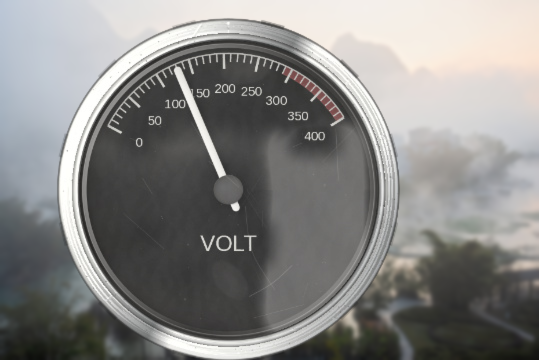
130 V
